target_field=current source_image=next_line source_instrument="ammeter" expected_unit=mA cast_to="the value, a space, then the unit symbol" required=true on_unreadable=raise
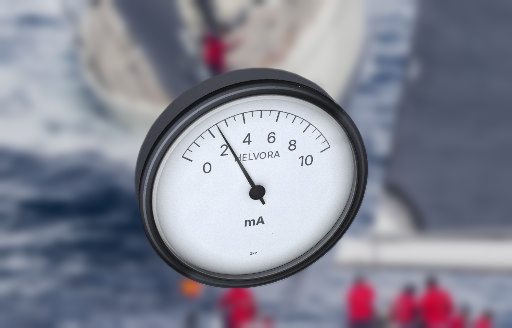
2.5 mA
